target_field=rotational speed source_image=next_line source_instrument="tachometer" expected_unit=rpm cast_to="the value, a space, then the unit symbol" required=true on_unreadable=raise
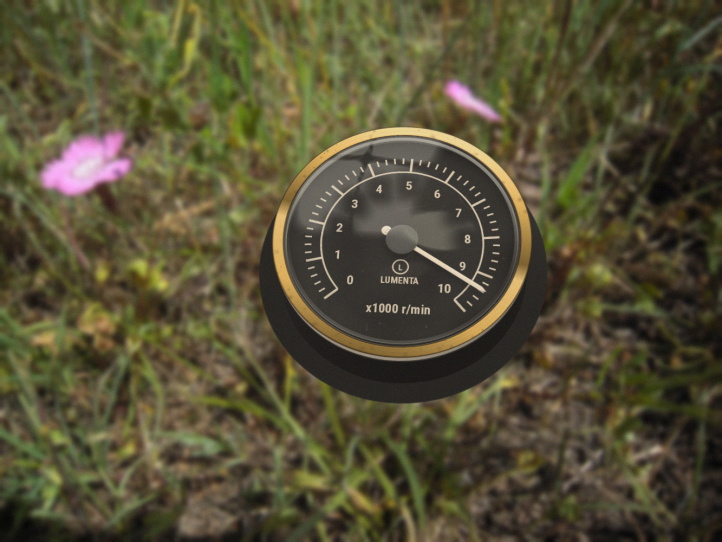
9400 rpm
